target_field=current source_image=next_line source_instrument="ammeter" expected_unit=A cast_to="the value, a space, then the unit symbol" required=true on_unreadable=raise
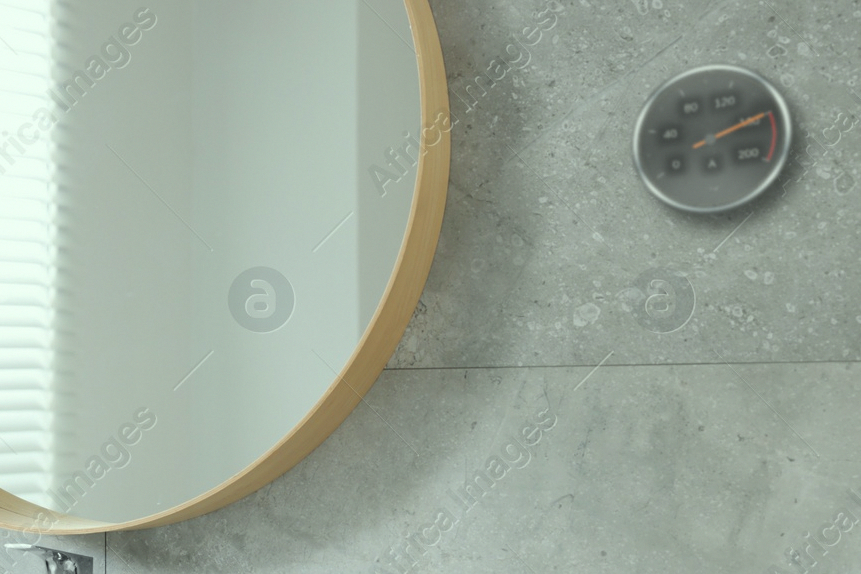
160 A
